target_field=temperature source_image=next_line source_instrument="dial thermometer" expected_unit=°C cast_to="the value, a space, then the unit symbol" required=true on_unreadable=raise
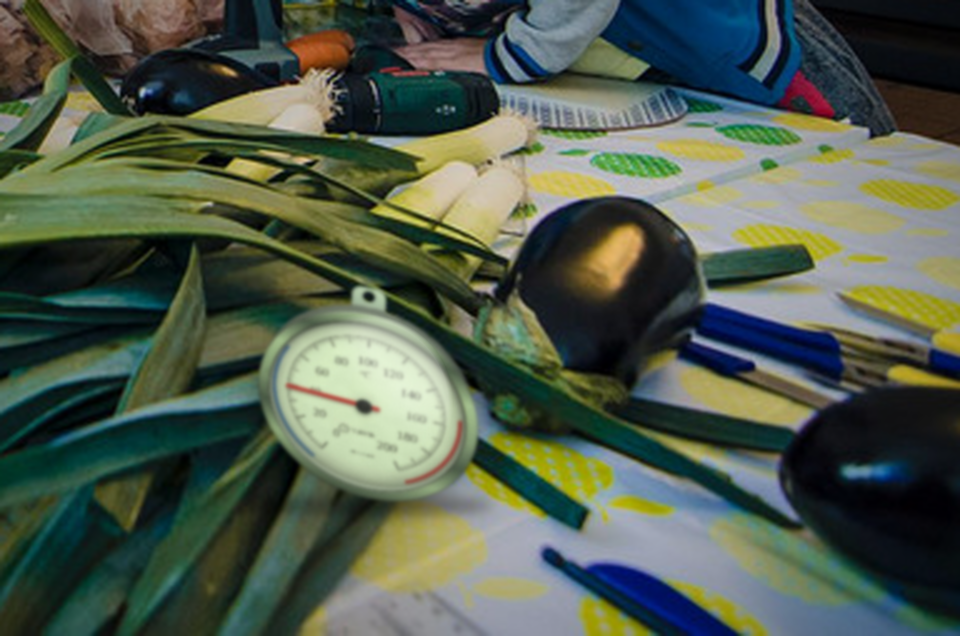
40 °C
